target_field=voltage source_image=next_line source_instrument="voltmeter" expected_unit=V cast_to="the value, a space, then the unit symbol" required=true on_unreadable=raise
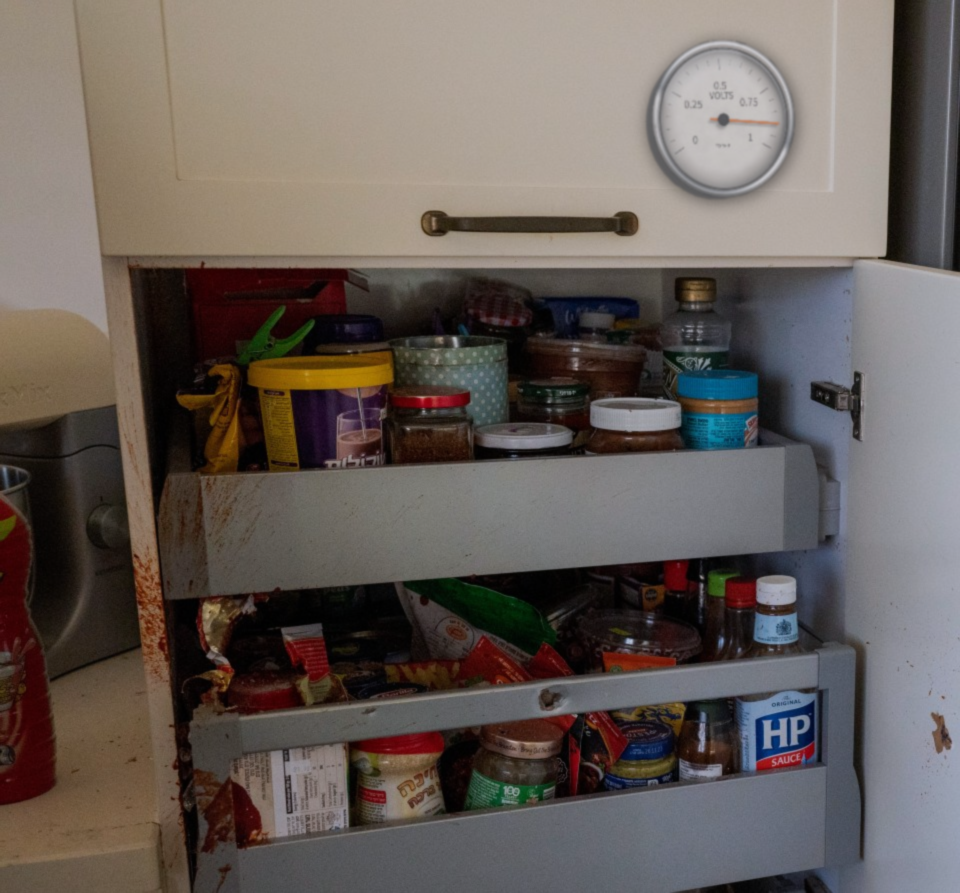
0.9 V
